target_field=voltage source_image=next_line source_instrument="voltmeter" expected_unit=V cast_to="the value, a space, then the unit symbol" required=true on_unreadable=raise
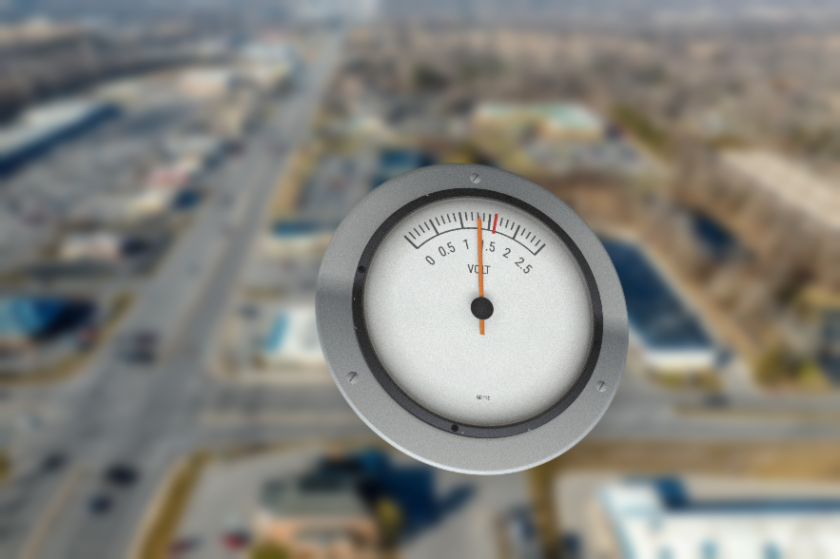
1.3 V
